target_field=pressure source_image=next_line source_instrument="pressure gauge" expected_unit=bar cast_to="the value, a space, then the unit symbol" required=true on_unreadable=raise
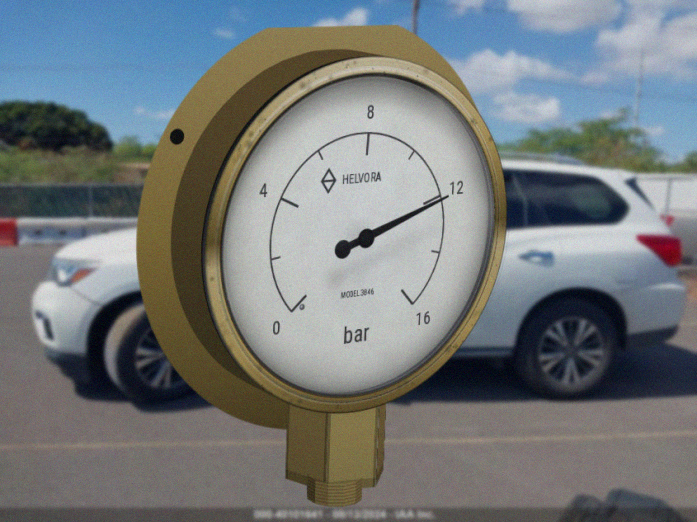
12 bar
